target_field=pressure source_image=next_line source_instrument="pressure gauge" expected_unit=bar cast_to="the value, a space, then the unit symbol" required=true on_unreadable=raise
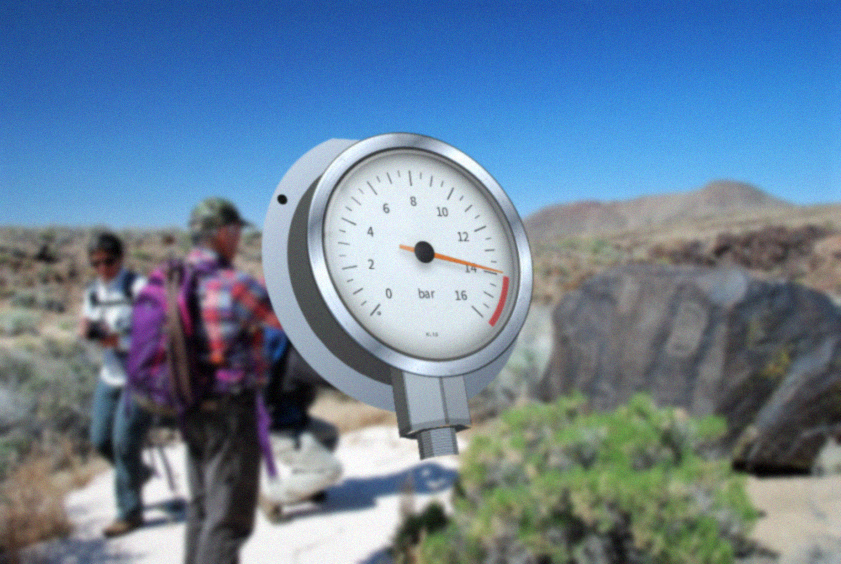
14 bar
